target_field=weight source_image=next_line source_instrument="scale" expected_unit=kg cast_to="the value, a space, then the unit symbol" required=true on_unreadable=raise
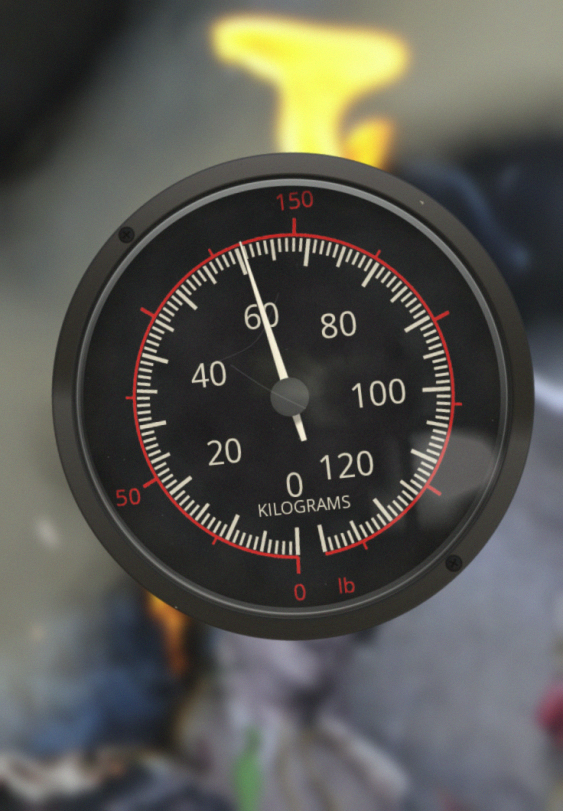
61 kg
